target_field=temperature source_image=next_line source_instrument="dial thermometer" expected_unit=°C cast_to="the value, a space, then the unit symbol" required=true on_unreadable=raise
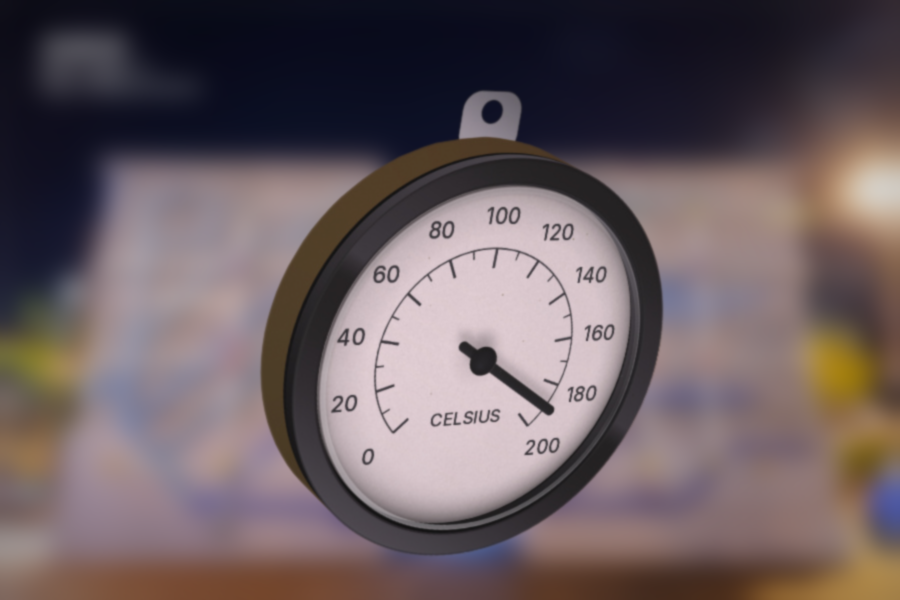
190 °C
